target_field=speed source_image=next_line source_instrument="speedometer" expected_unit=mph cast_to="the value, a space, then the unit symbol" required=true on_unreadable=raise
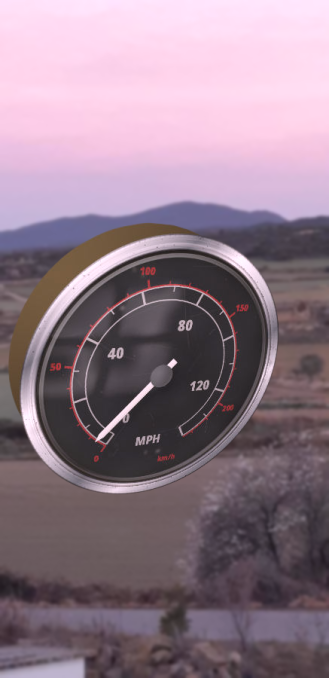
5 mph
